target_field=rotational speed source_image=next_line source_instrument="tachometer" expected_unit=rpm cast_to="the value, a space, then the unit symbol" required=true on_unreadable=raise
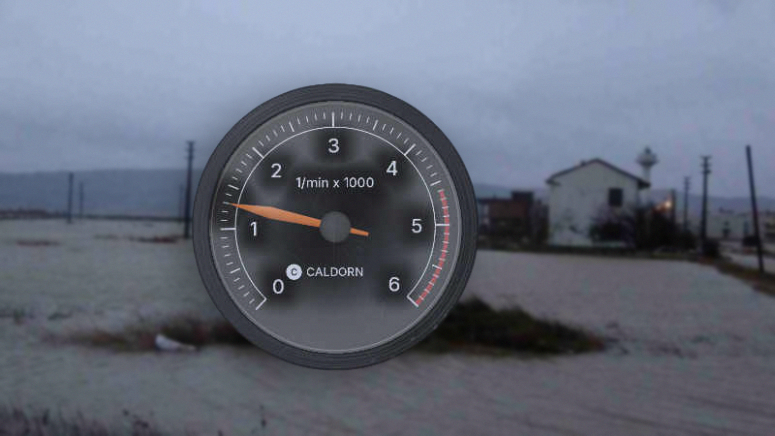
1300 rpm
